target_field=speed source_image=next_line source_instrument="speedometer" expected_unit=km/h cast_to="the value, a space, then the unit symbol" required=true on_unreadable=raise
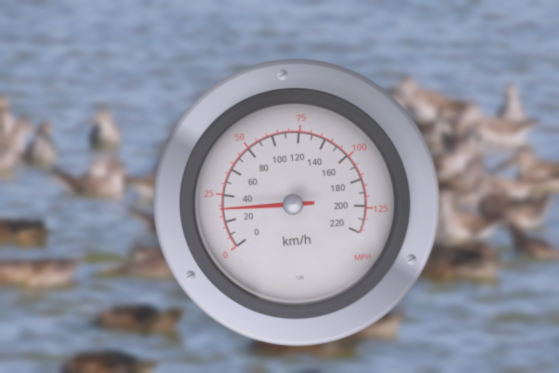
30 km/h
